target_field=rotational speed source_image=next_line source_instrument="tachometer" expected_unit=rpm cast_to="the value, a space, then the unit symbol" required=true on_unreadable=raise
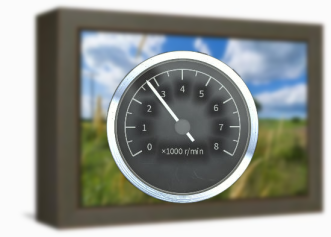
2750 rpm
